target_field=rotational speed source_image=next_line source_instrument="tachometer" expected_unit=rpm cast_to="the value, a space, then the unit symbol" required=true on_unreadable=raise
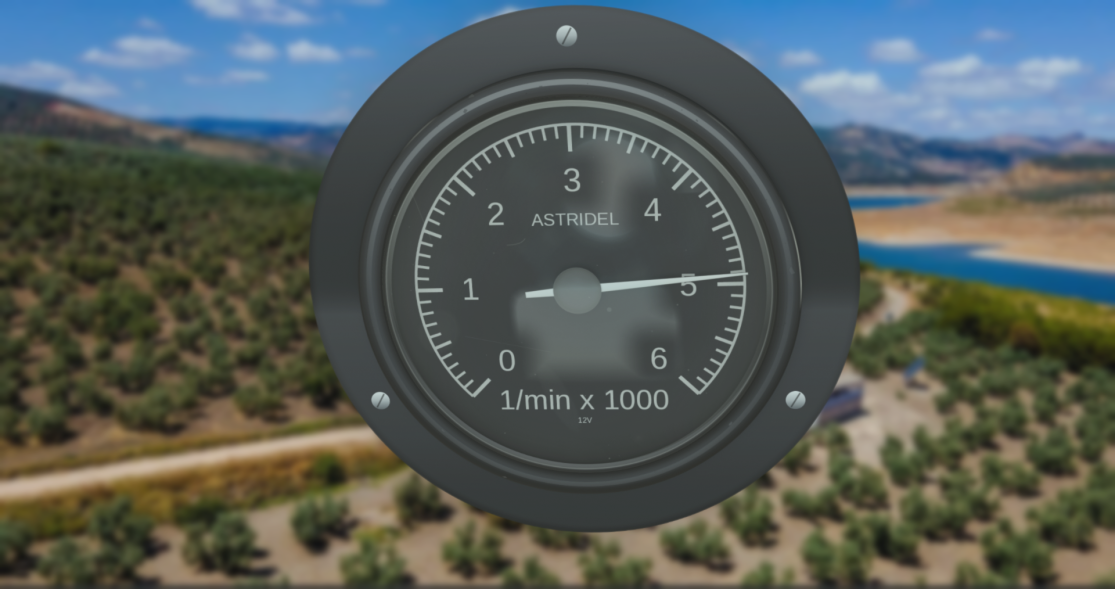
4900 rpm
